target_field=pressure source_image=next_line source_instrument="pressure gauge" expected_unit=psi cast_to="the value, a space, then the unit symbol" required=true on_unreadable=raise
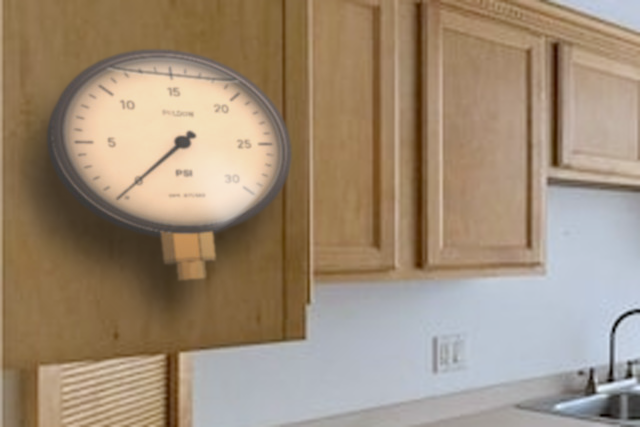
0 psi
